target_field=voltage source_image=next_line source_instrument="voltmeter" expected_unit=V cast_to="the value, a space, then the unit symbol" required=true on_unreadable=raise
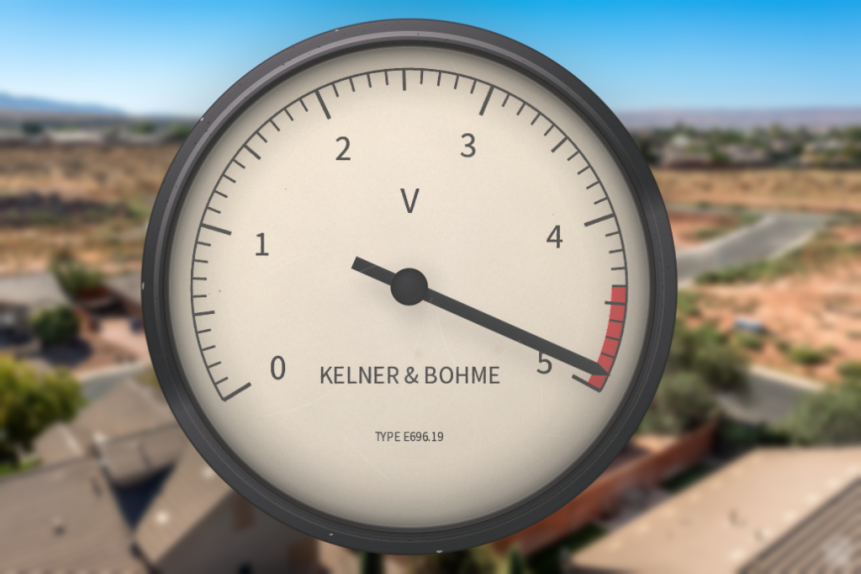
4.9 V
